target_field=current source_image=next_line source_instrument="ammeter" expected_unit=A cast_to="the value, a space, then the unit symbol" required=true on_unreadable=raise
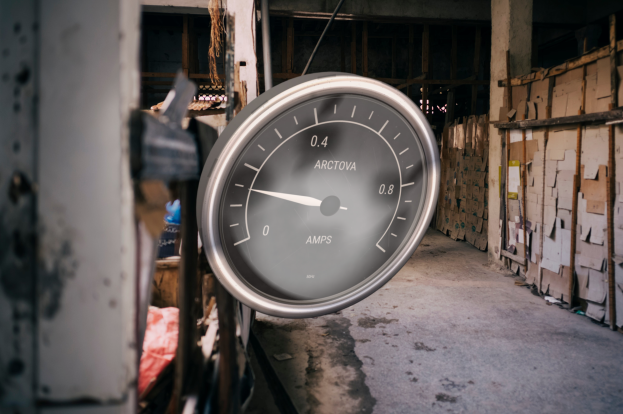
0.15 A
